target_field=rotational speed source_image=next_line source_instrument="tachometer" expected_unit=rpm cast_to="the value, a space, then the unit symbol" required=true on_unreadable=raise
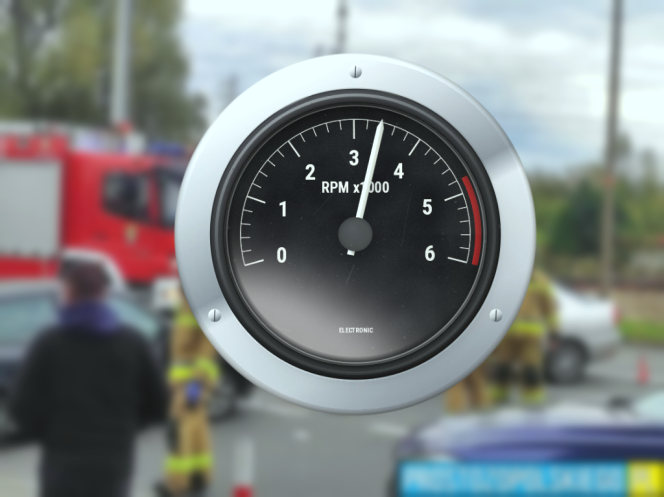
3400 rpm
